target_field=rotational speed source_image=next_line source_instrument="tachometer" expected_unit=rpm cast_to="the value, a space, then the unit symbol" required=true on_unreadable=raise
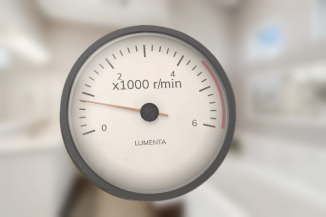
800 rpm
